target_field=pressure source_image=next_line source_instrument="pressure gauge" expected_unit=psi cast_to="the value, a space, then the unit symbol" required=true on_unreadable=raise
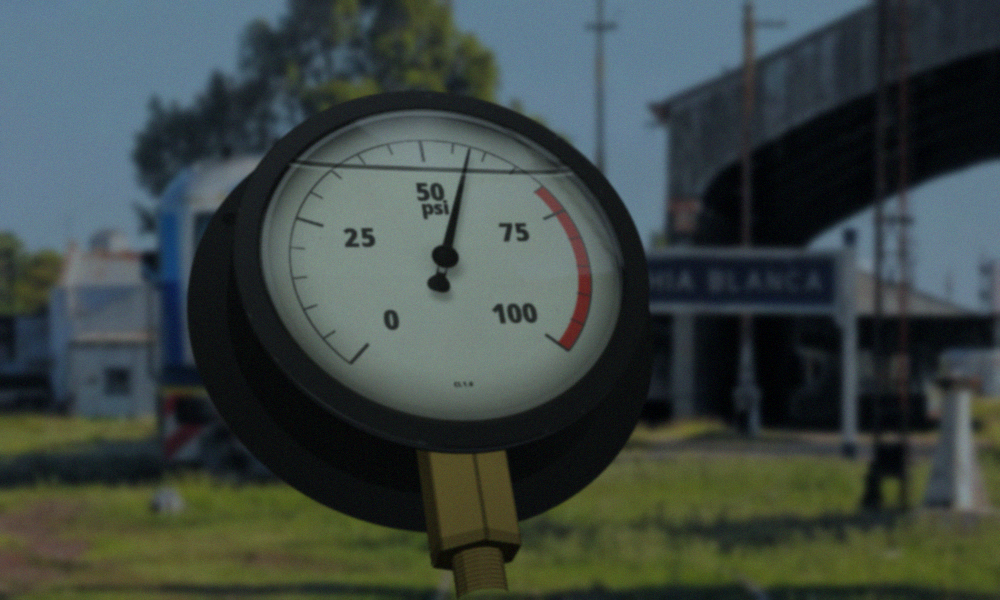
57.5 psi
